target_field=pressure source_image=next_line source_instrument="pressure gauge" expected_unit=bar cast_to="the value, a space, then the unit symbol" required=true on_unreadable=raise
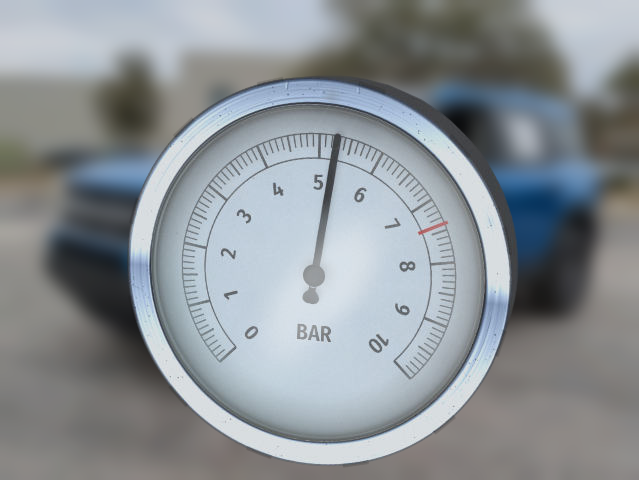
5.3 bar
